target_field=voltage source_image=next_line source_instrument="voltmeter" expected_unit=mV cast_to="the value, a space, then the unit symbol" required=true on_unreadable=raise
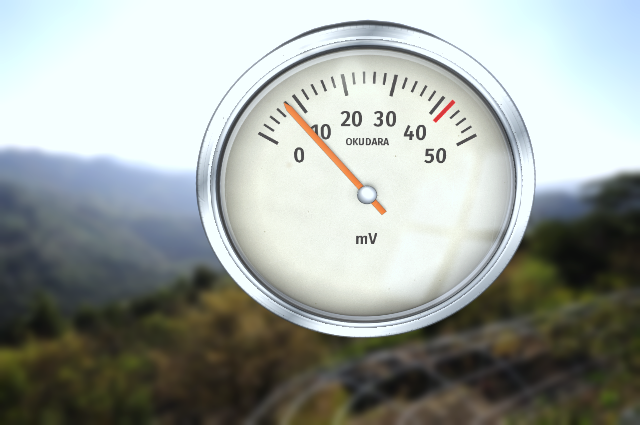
8 mV
